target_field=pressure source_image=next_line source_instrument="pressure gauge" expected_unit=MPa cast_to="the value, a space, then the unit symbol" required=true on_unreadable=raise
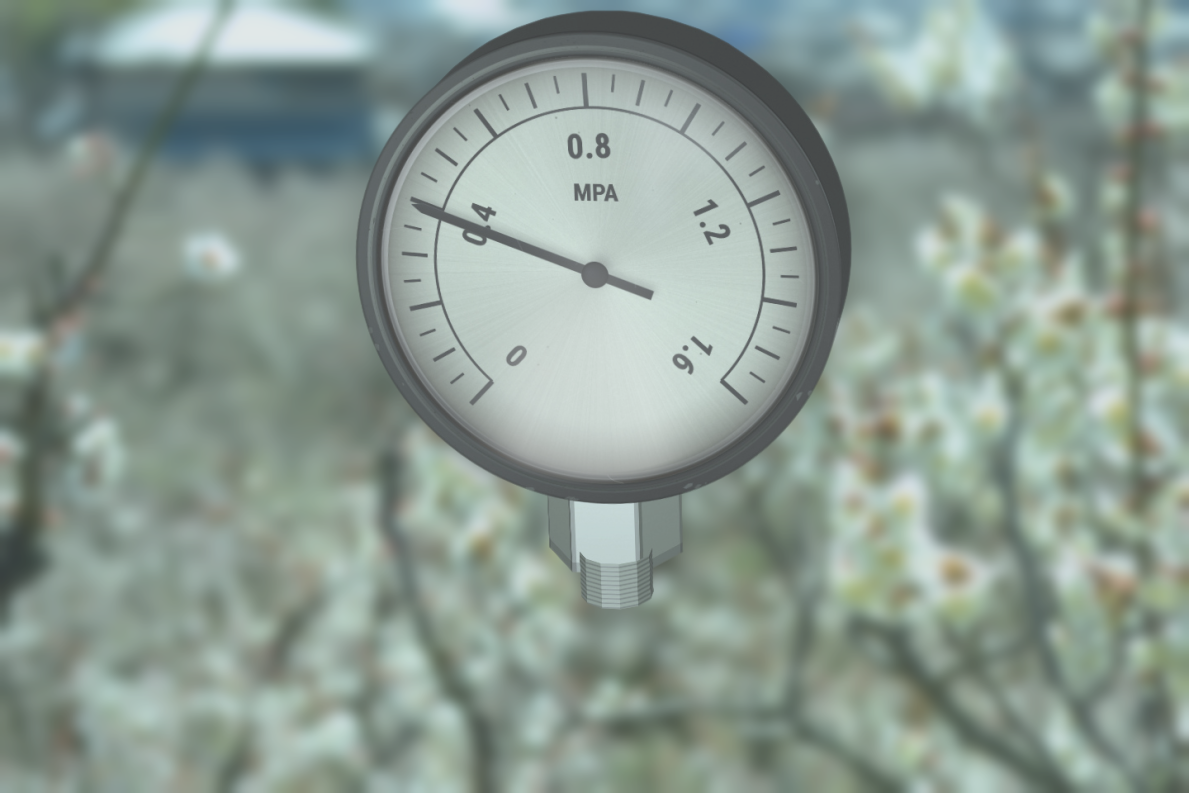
0.4 MPa
